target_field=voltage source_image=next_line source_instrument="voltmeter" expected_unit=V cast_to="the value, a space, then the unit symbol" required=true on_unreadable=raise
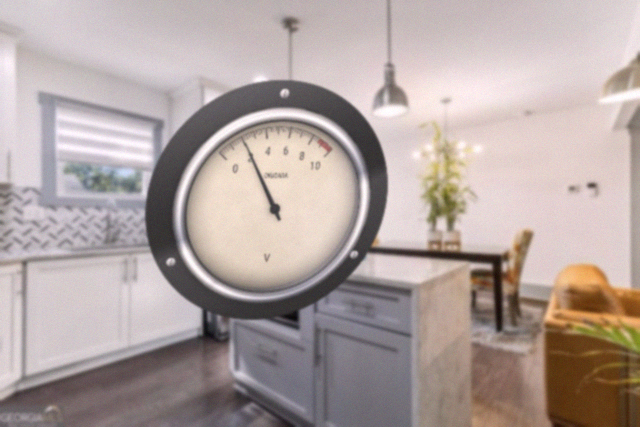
2 V
